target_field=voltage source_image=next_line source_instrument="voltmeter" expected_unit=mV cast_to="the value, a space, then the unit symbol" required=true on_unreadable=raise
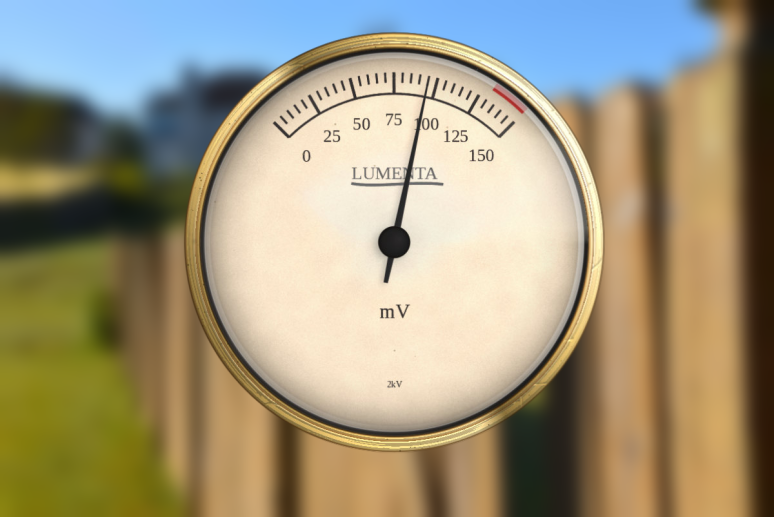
95 mV
